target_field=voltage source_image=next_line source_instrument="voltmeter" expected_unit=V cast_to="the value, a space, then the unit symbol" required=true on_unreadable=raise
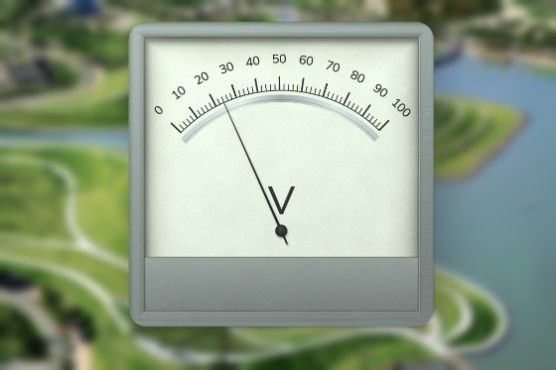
24 V
